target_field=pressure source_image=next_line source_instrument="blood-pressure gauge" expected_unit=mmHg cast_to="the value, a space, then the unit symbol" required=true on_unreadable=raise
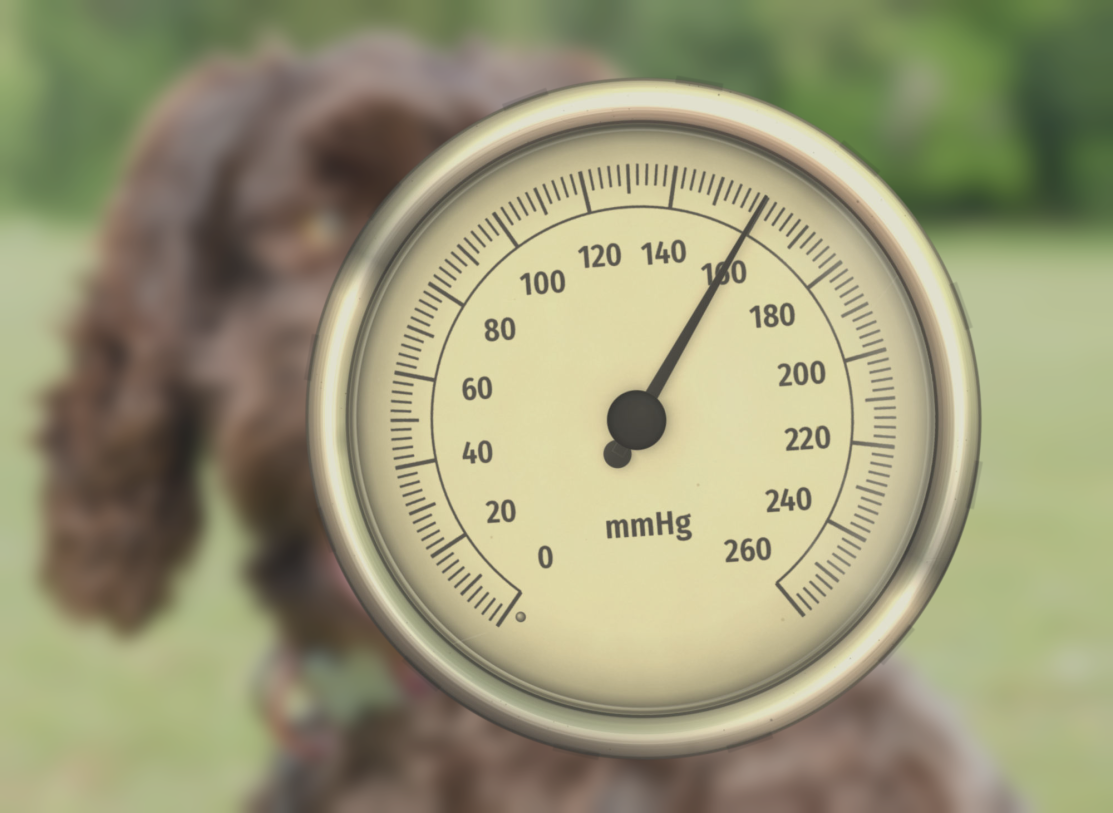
160 mmHg
